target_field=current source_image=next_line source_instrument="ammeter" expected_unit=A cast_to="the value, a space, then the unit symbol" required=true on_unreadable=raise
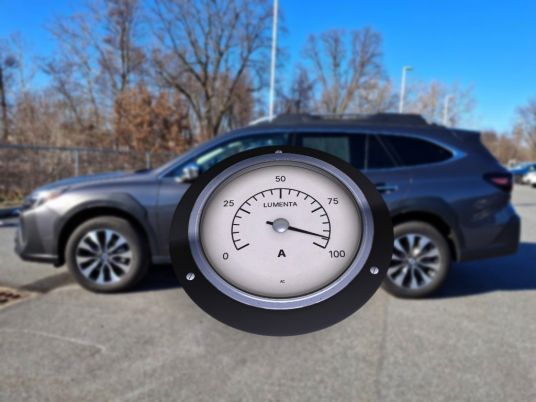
95 A
